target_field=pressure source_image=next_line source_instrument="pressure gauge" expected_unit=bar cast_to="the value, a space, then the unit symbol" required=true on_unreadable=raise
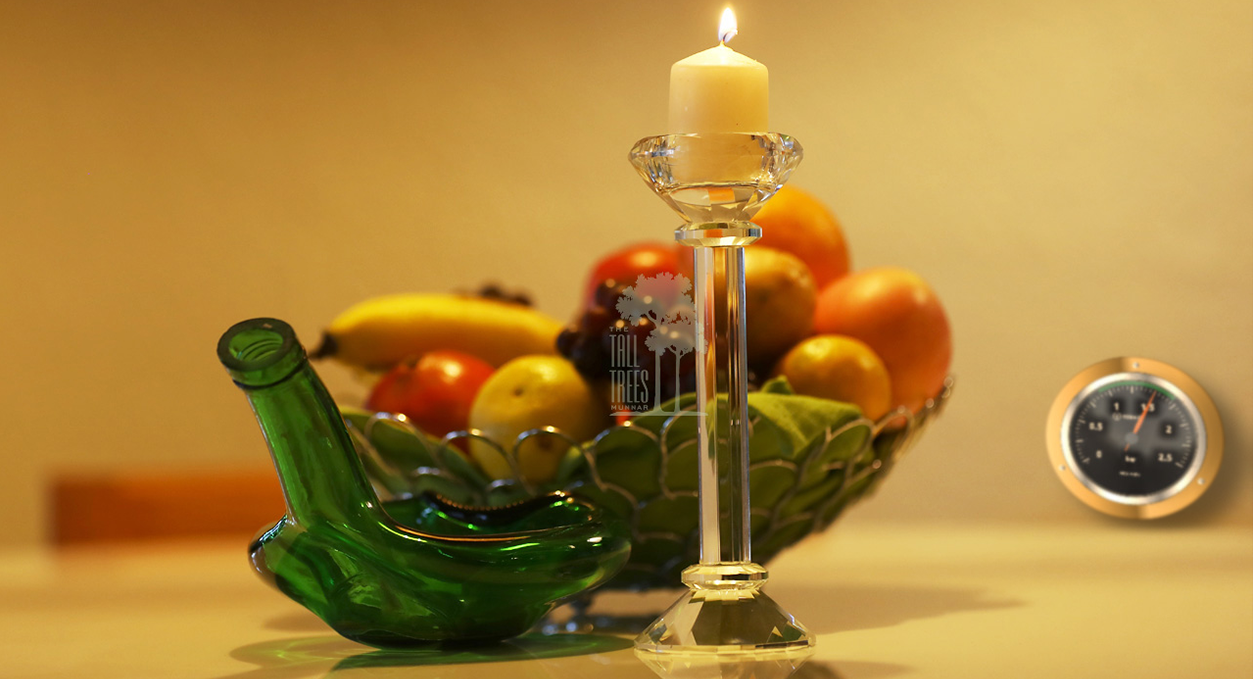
1.5 bar
